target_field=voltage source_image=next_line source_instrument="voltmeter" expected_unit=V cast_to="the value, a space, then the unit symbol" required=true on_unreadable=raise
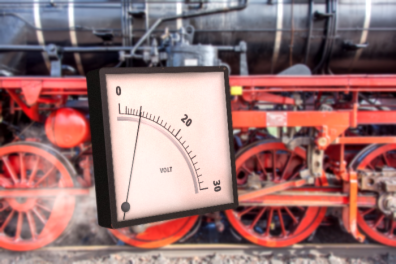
10 V
